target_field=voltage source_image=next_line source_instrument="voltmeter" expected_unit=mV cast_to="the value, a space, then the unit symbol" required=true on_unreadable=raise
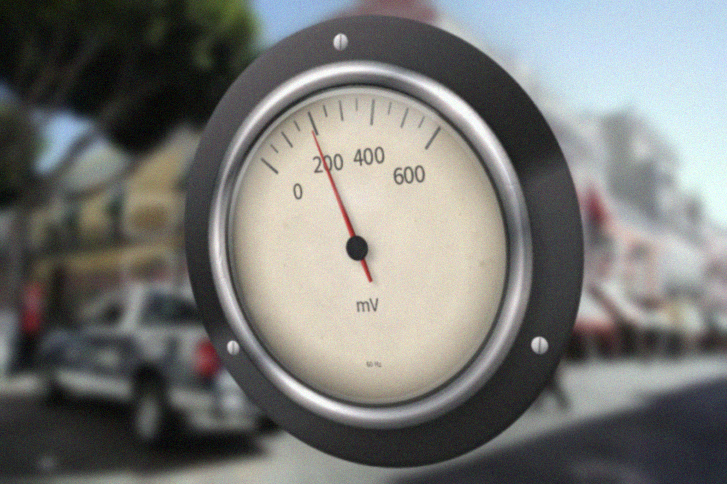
200 mV
